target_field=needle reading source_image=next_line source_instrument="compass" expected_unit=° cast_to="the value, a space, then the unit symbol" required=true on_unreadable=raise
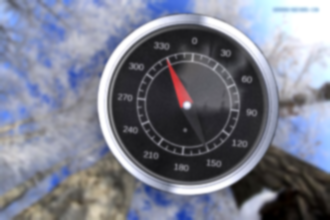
330 °
